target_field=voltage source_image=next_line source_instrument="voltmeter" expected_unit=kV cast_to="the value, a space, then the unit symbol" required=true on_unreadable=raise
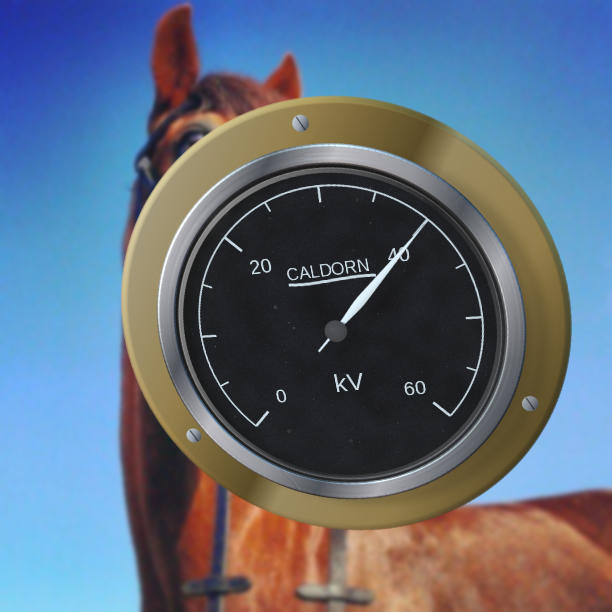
40 kV
